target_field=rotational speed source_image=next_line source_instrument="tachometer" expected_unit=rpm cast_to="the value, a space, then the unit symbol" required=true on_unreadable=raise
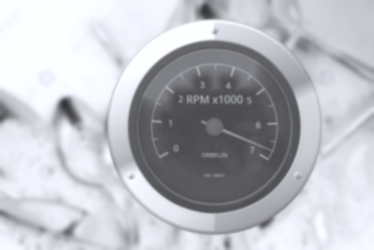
6750 rpm
